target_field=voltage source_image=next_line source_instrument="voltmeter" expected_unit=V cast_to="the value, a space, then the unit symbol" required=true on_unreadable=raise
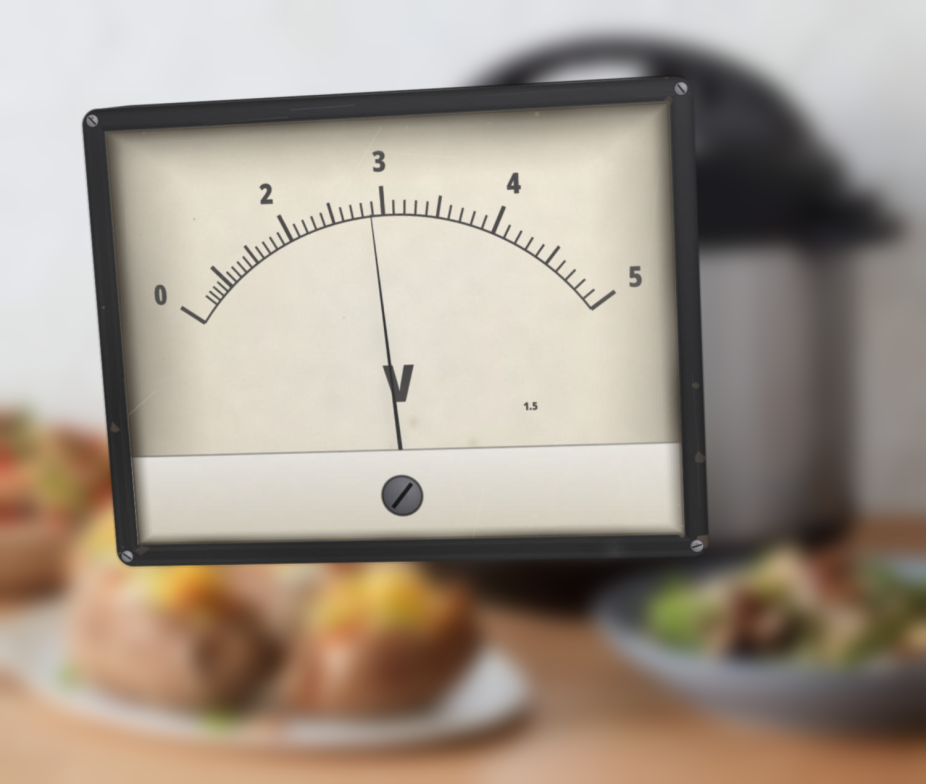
2.9 V
